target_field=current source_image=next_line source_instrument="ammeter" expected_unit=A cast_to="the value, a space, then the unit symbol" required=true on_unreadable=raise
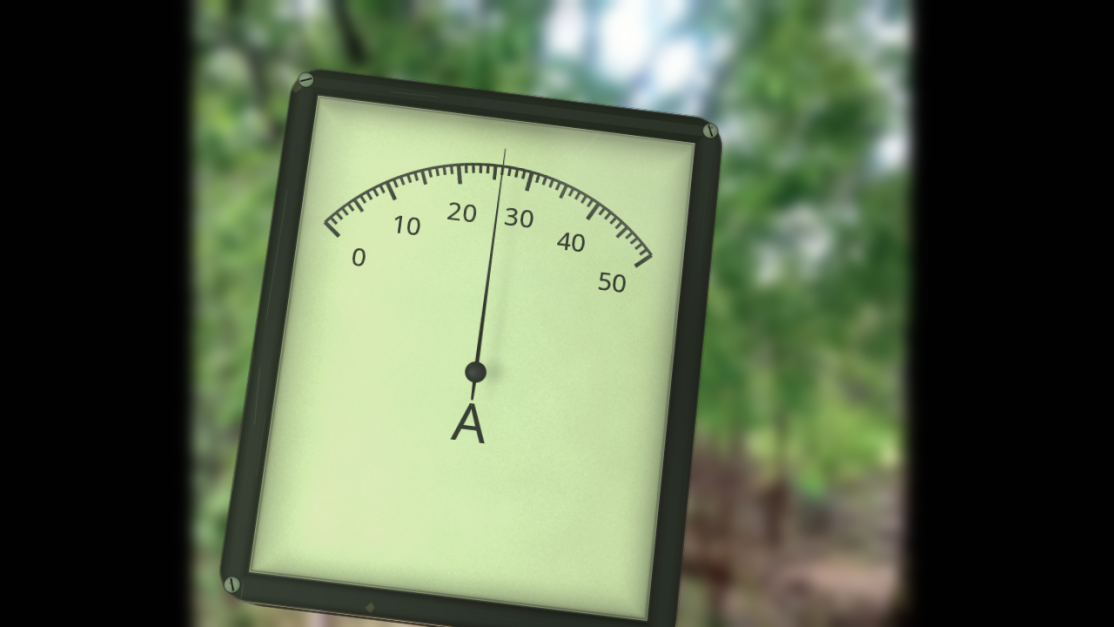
26 A
